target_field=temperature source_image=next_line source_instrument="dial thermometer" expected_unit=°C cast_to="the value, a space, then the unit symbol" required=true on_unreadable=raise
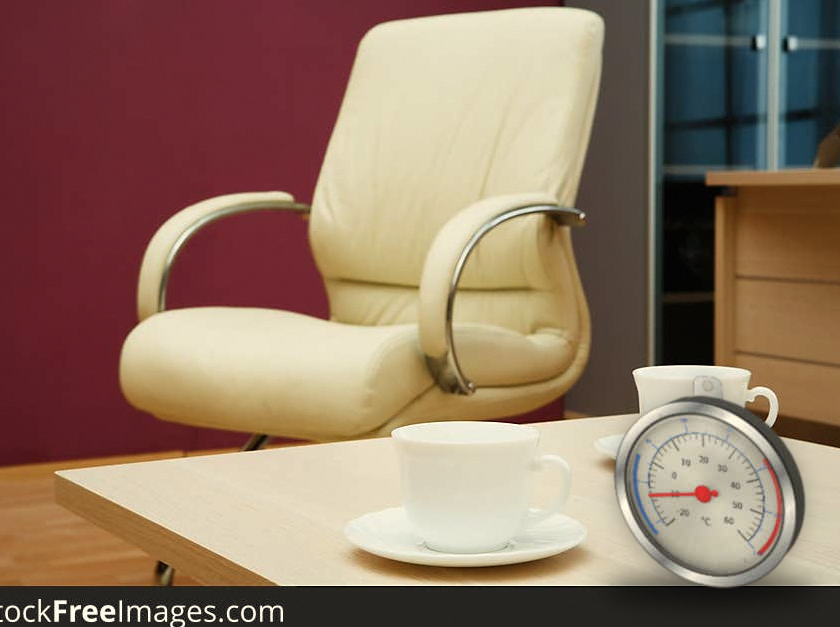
-10 °C
